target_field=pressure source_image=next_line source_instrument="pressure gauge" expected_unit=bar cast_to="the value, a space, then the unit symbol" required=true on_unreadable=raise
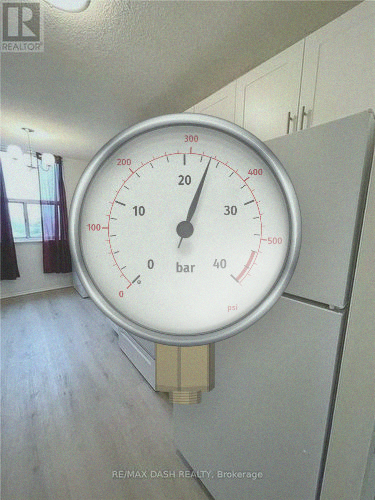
23 bar
